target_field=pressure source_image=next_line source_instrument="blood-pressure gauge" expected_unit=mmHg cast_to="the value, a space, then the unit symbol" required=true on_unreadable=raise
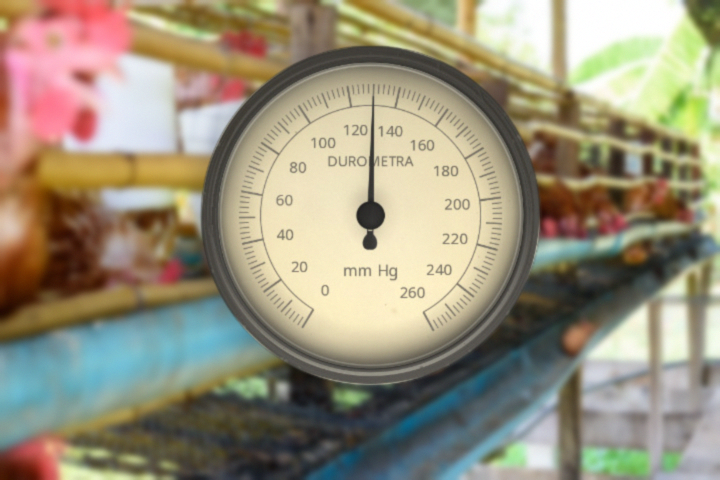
130 mmHg
